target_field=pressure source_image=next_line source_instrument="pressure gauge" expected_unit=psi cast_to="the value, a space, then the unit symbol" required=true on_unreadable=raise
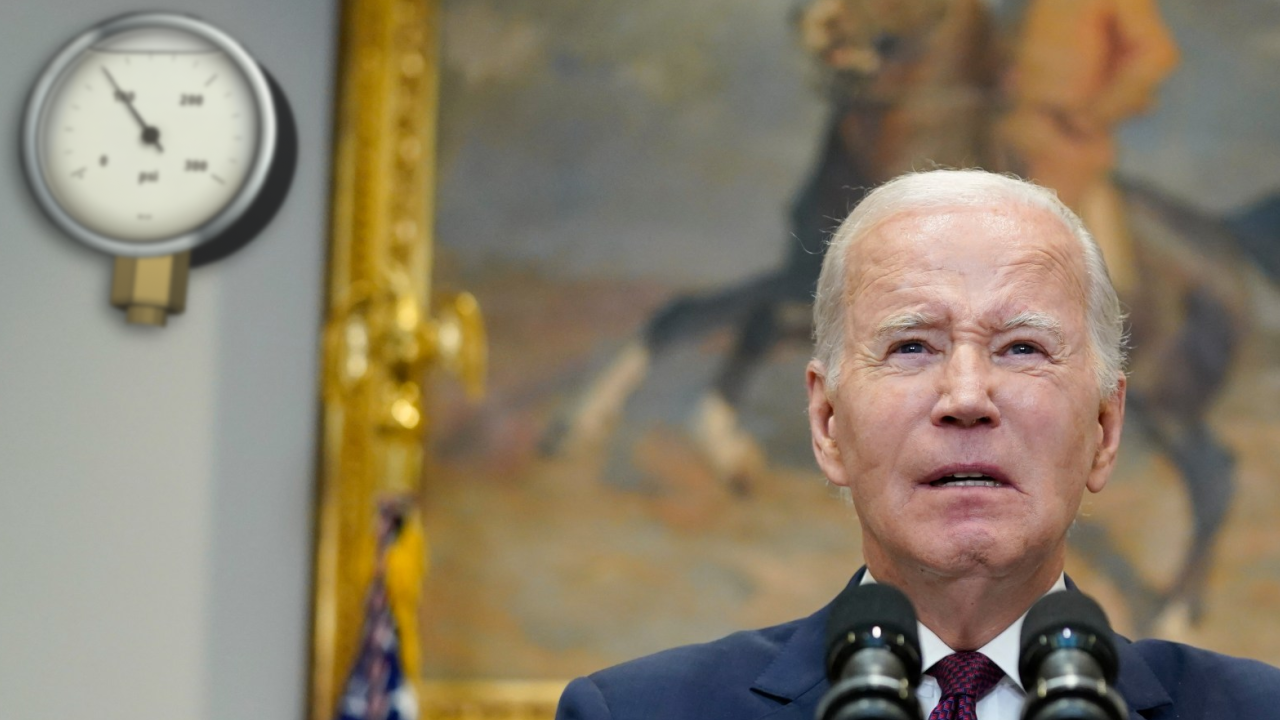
100 psi
